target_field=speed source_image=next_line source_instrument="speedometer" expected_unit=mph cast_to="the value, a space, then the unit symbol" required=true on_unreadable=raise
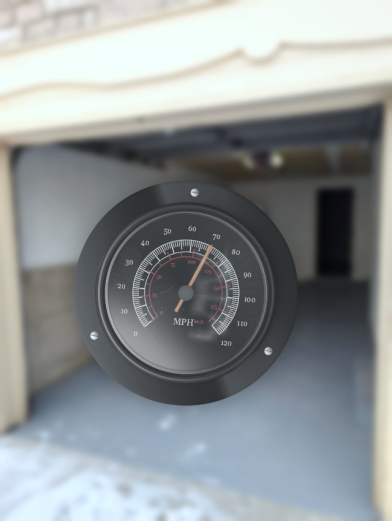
70 mph
